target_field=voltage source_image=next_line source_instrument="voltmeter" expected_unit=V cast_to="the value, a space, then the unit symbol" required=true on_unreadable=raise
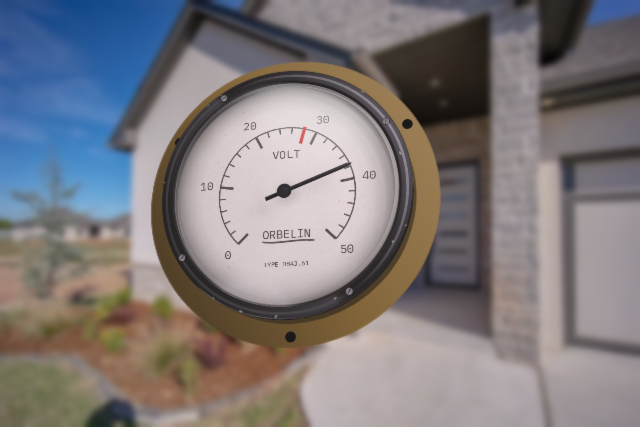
38 V
